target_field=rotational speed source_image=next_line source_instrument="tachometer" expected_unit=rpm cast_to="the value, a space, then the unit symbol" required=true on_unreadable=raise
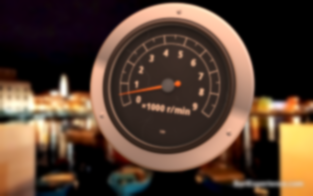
500 rpm
